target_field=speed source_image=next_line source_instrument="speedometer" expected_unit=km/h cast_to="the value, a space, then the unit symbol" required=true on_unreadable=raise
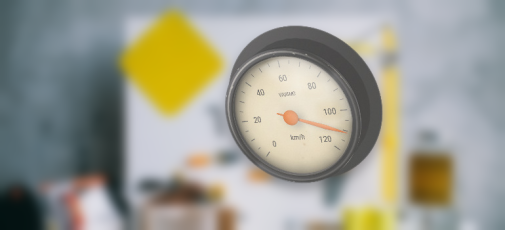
110 km/h
